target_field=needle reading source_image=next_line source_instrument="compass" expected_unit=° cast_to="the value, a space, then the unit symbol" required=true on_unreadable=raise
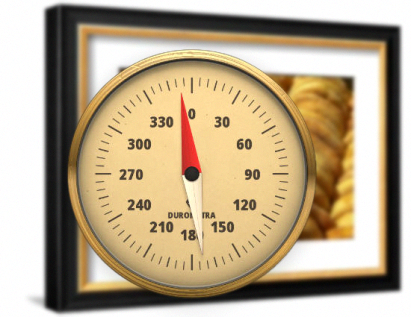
352.5 °
